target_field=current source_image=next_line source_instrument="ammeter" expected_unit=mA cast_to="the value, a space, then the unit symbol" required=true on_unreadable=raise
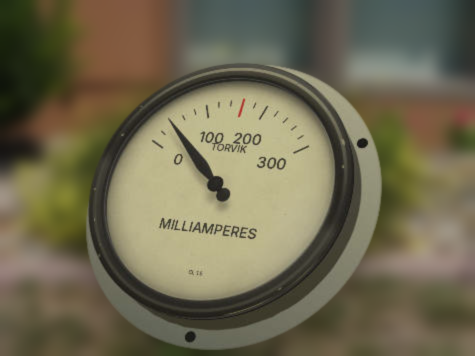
40 mA
